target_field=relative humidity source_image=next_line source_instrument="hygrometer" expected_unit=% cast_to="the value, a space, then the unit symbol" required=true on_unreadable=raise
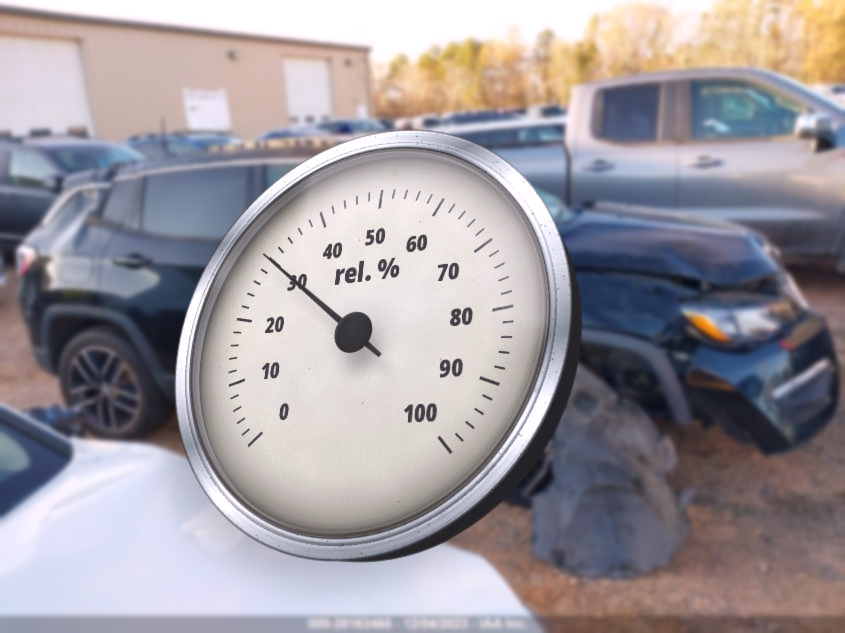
30 %
